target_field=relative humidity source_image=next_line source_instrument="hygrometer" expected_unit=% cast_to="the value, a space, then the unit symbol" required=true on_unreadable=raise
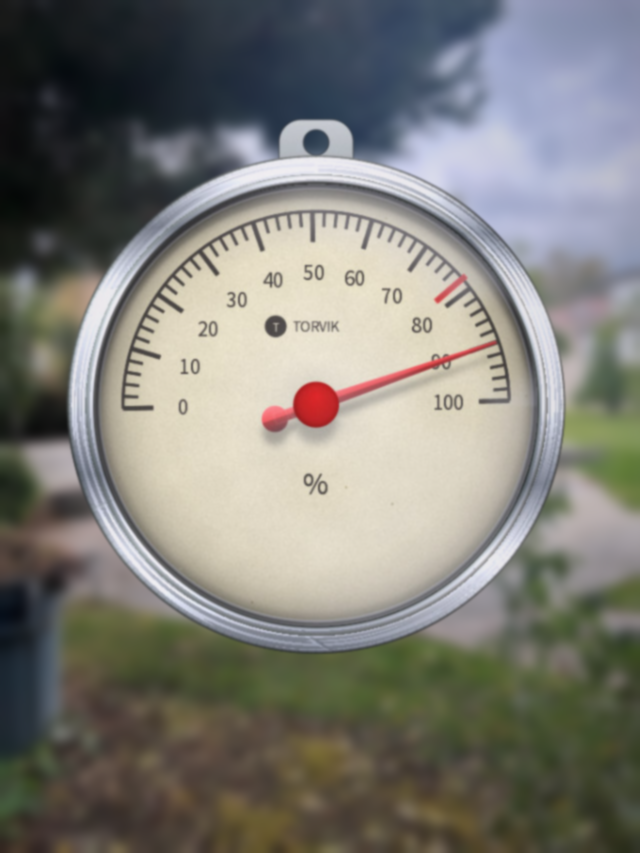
90 %
